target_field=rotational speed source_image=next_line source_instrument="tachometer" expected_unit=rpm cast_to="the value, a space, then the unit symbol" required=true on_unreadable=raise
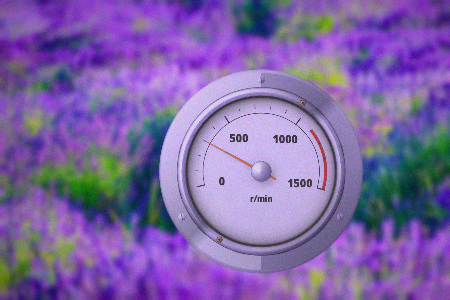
300 rpm
